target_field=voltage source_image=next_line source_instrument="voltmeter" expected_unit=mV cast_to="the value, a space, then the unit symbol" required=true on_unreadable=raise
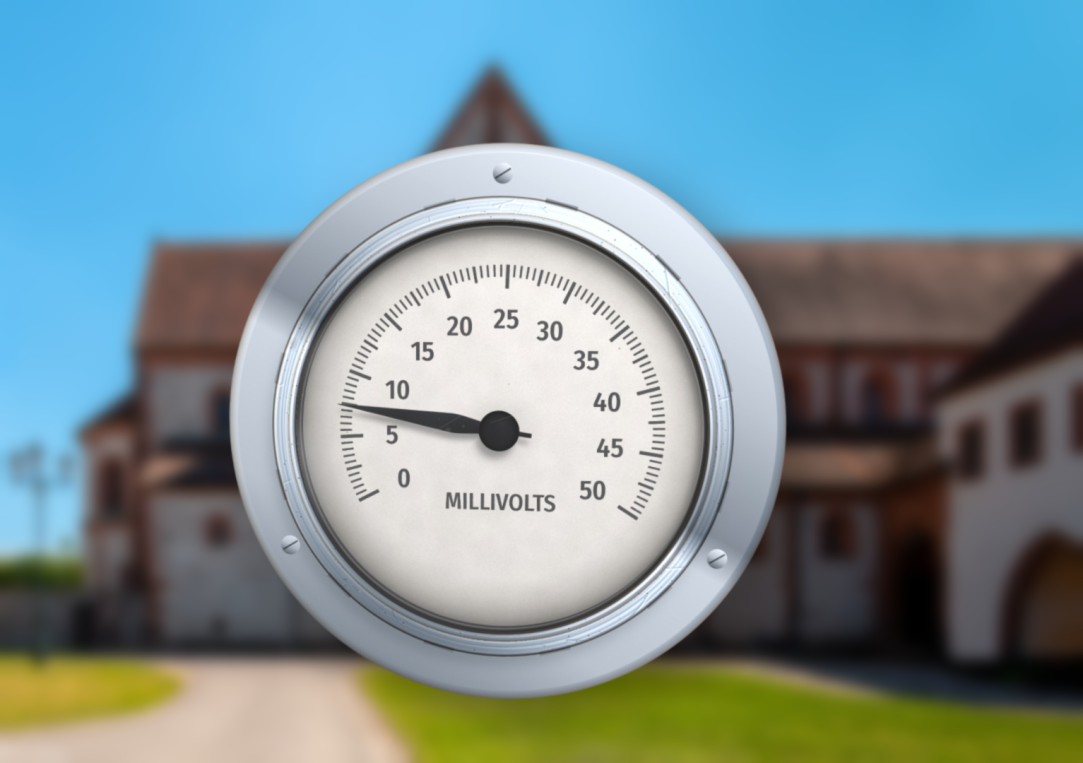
7.5 mV
